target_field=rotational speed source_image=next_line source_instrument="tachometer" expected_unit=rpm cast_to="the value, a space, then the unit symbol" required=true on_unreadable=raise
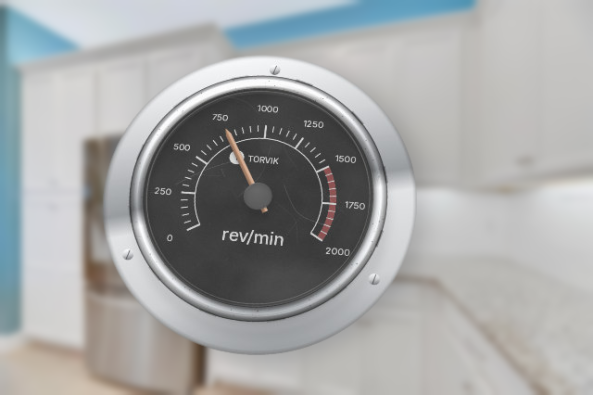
750 rpm
